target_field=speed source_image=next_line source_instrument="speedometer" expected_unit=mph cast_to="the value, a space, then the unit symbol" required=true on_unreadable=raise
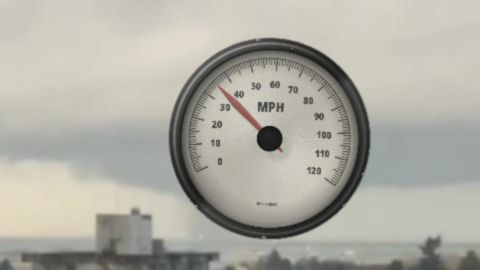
35 mph
